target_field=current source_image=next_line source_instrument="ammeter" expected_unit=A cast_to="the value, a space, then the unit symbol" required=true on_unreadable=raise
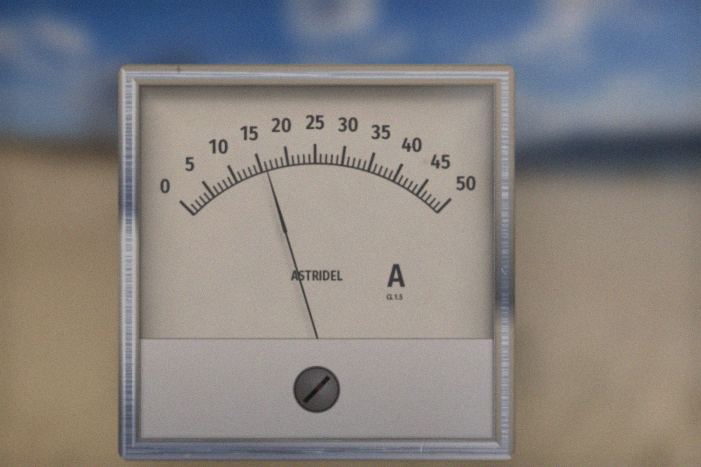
16 A
